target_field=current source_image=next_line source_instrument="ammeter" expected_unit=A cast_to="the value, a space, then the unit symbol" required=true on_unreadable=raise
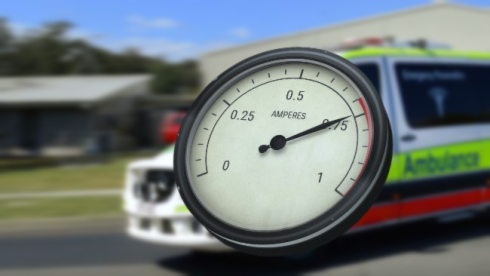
0.75 A
